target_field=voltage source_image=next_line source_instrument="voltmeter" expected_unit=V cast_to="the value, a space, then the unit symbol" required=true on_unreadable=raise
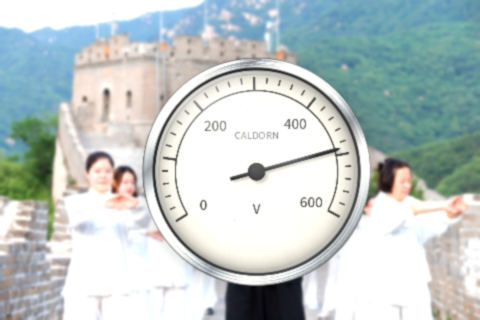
490 V
